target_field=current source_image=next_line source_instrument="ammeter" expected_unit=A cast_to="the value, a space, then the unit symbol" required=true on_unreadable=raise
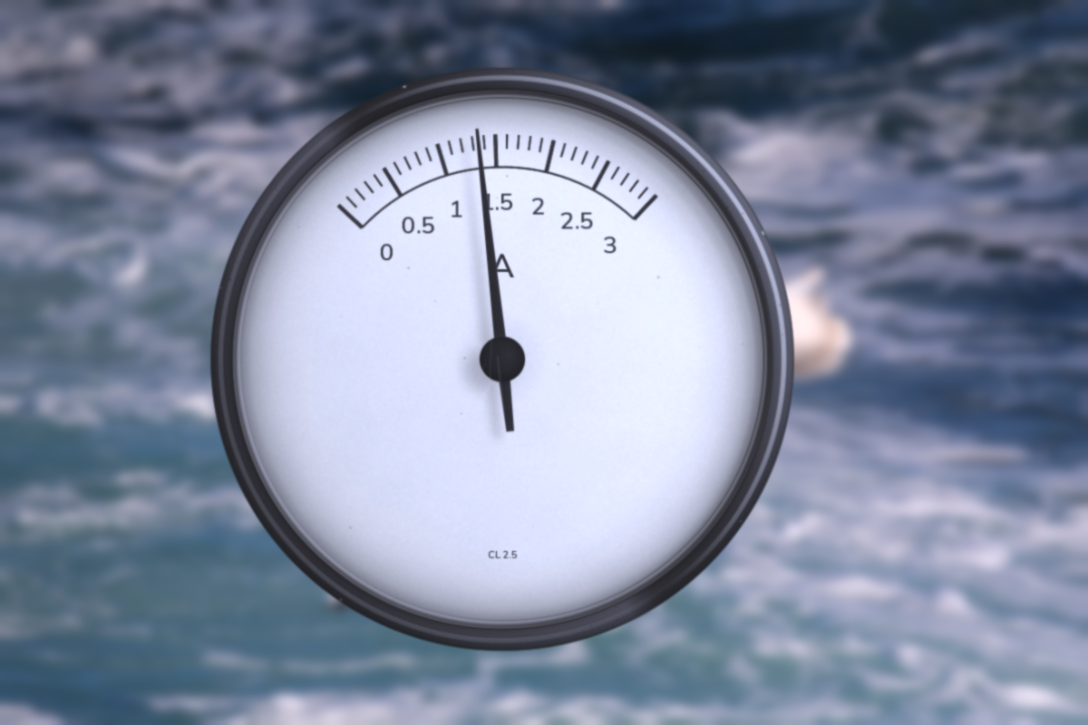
1.35 A
